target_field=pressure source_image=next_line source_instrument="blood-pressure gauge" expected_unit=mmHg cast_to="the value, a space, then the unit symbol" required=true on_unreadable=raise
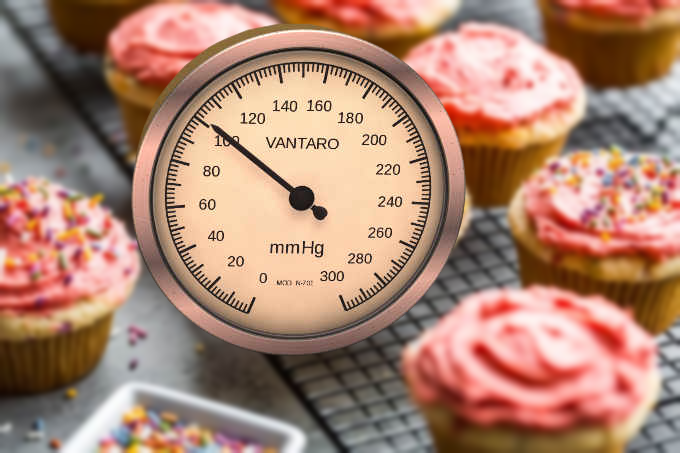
102 mmHg
